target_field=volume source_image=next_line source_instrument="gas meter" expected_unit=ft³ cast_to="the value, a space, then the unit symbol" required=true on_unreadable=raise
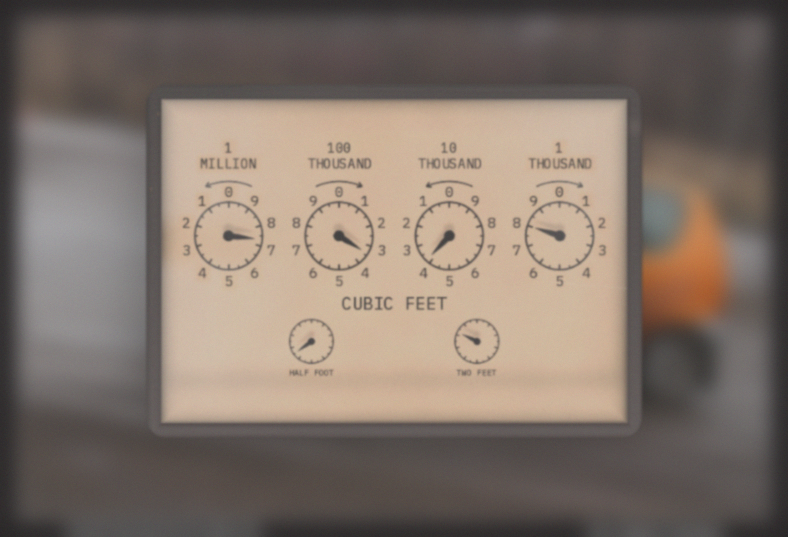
733800 ft³
